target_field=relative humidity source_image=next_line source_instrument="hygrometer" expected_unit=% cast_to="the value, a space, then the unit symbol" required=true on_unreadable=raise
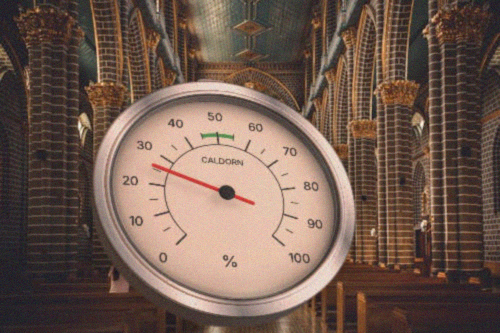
25 %
